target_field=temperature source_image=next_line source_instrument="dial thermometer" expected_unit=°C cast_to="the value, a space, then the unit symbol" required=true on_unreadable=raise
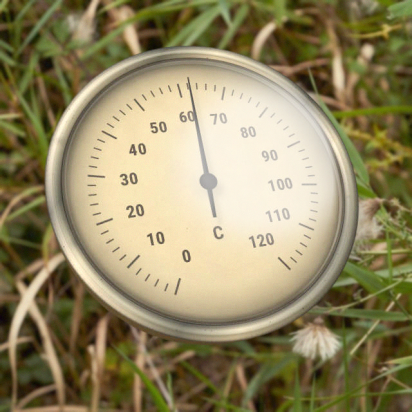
62 °C
